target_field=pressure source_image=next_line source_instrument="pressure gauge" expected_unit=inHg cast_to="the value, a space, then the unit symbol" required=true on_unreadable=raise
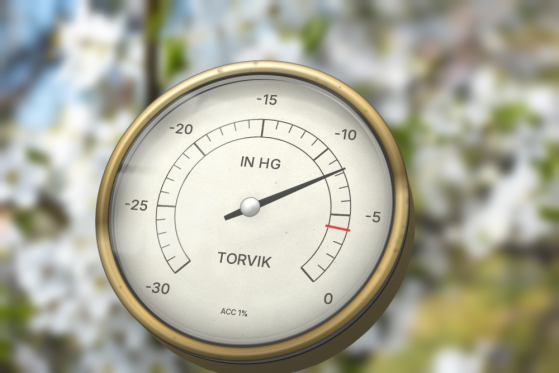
-8 inHg
